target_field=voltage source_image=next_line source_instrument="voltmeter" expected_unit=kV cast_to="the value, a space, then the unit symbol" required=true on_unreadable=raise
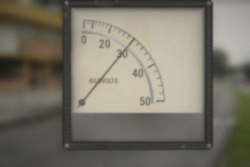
30 kV
